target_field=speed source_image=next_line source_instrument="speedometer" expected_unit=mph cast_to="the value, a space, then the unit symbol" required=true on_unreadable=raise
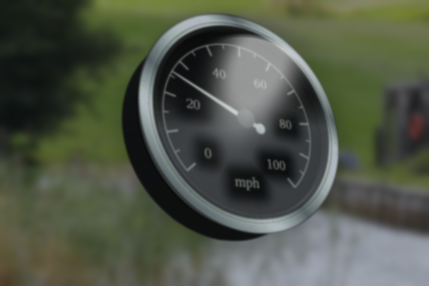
25 mph
